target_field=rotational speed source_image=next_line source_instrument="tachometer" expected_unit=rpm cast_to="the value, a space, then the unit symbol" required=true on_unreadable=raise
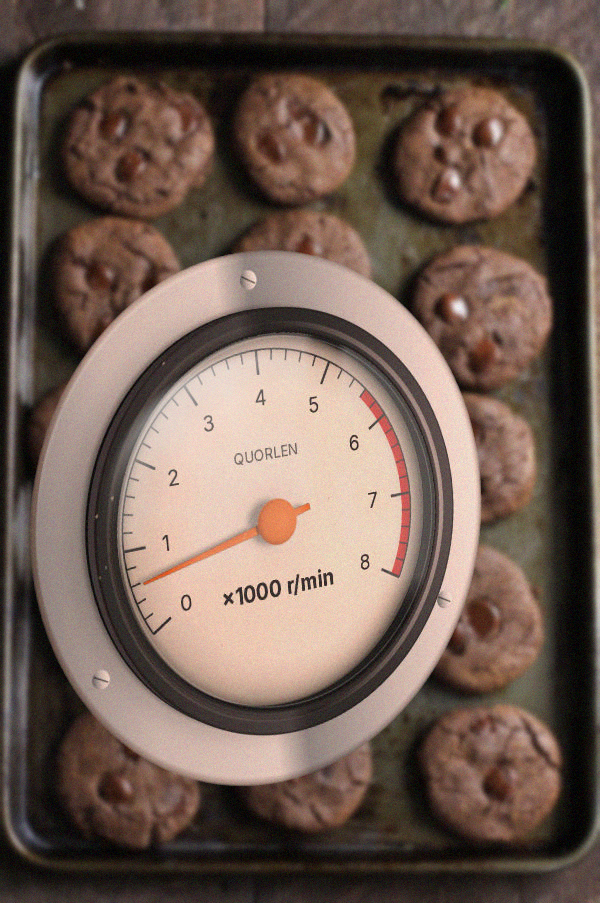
600 rpm
